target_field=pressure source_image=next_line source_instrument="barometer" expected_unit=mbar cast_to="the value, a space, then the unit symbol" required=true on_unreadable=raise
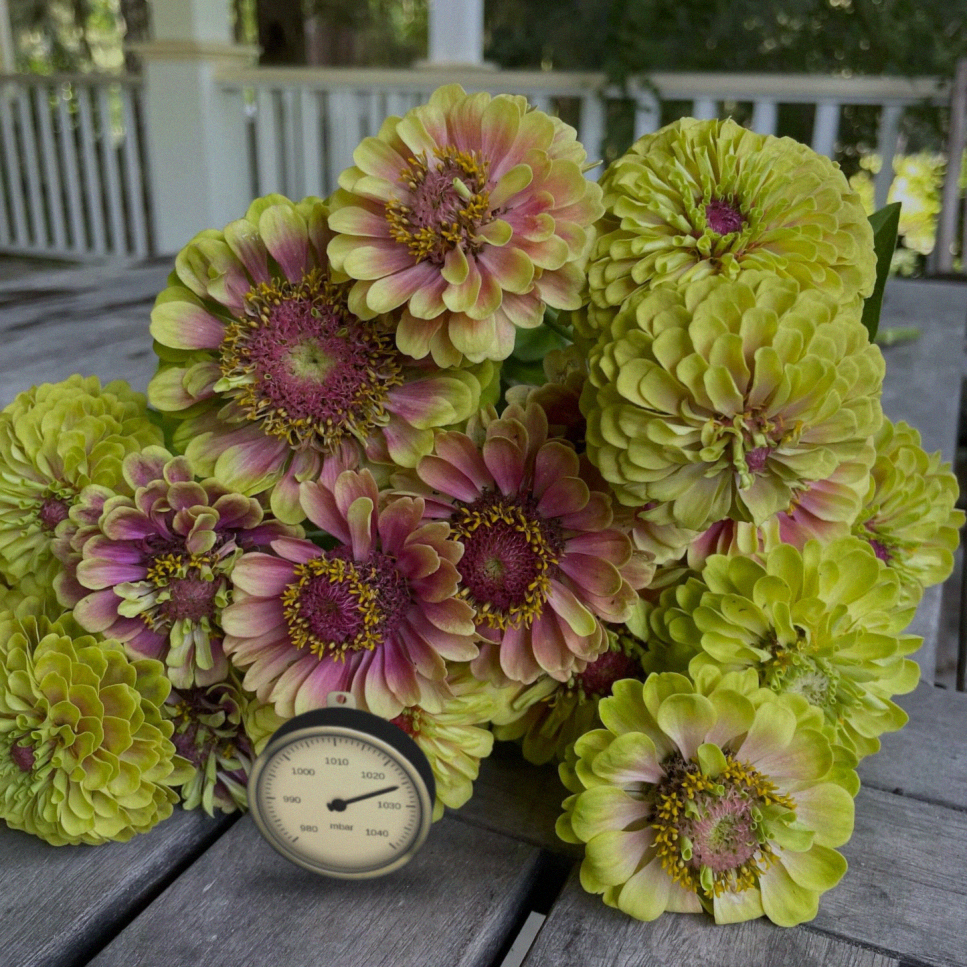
1025 mbar
